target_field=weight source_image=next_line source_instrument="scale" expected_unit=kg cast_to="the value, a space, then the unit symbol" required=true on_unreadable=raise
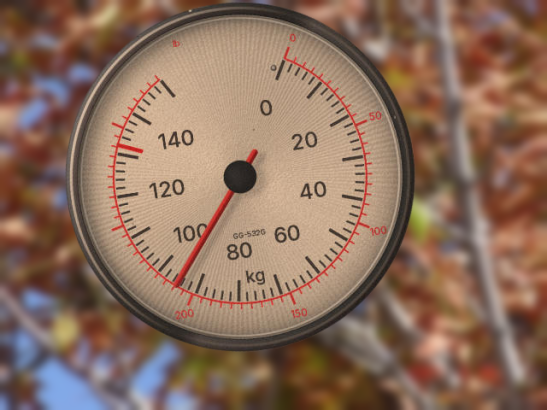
95 kg
